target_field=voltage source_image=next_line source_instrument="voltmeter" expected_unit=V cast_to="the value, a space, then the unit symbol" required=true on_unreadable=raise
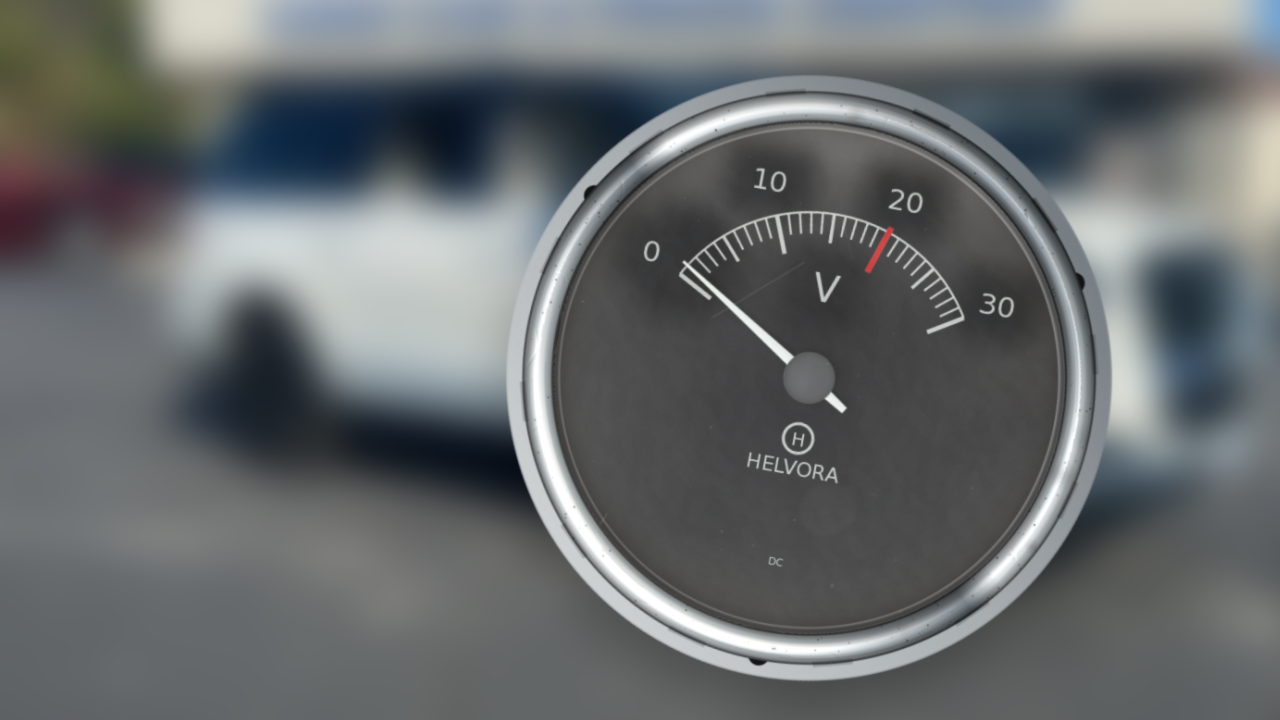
1 V
